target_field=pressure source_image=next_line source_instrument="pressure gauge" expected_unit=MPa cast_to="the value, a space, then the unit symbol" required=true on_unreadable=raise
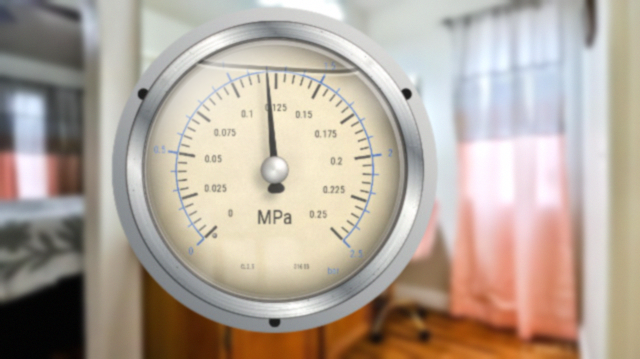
0.12 MPa
